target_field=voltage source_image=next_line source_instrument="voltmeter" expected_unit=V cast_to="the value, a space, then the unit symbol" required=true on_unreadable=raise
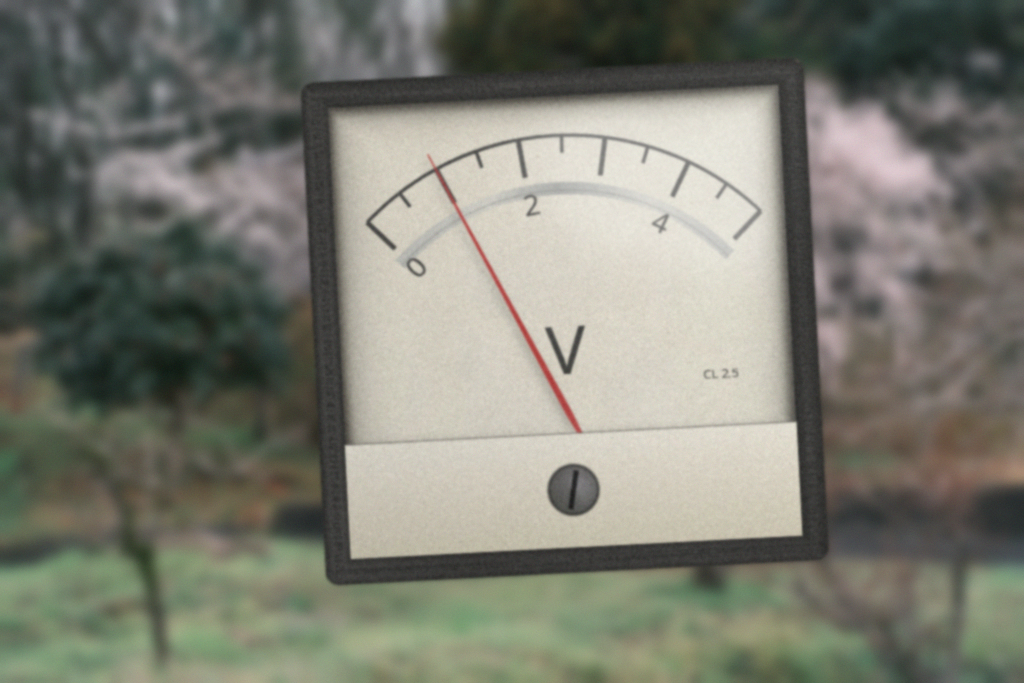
1 V
